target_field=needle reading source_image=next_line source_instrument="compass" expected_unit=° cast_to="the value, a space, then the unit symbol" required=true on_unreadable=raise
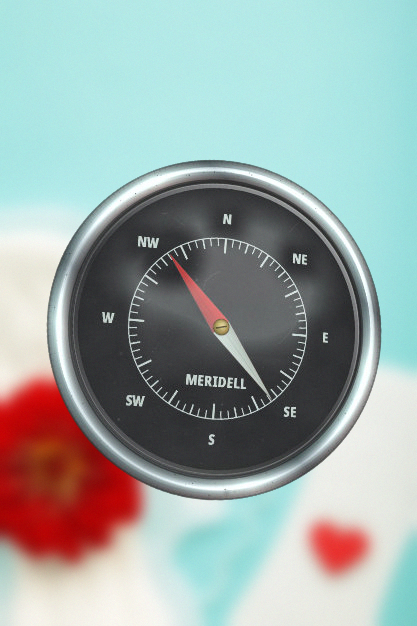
320 °
